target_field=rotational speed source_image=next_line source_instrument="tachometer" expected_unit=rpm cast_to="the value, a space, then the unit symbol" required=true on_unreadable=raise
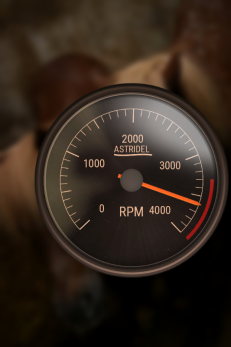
3600 rpm
